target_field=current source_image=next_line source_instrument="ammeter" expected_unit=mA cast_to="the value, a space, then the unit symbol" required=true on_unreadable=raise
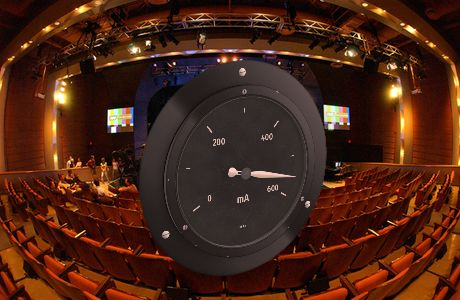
550 mA
